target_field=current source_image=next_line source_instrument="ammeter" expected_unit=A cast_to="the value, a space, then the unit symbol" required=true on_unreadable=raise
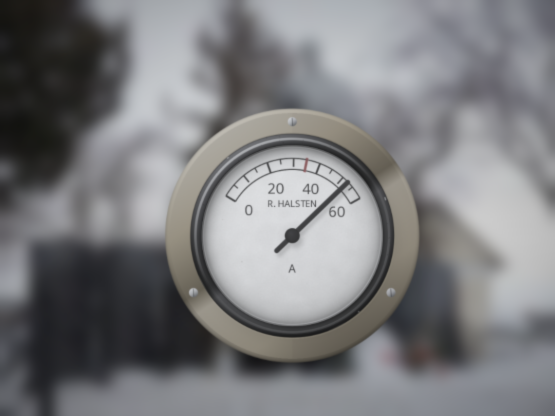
52.5 A
